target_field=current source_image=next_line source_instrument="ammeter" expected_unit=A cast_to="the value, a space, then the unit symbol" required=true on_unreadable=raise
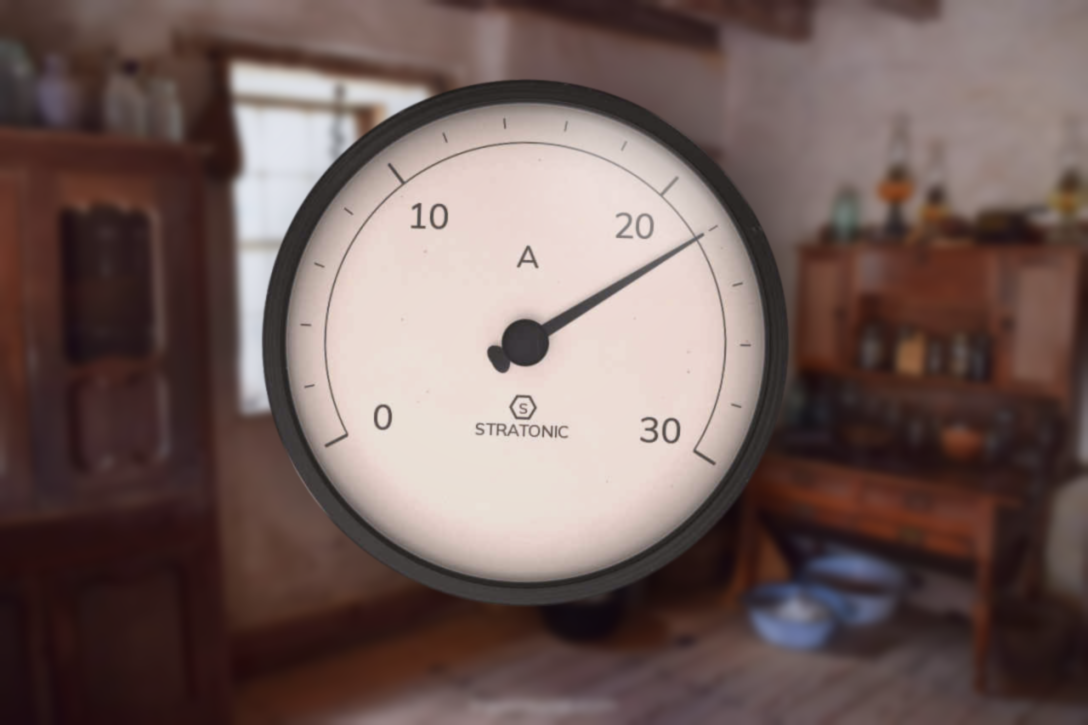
22 A
